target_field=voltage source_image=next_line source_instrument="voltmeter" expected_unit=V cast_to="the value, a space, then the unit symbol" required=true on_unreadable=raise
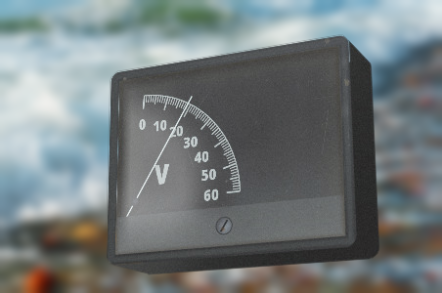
20 V
